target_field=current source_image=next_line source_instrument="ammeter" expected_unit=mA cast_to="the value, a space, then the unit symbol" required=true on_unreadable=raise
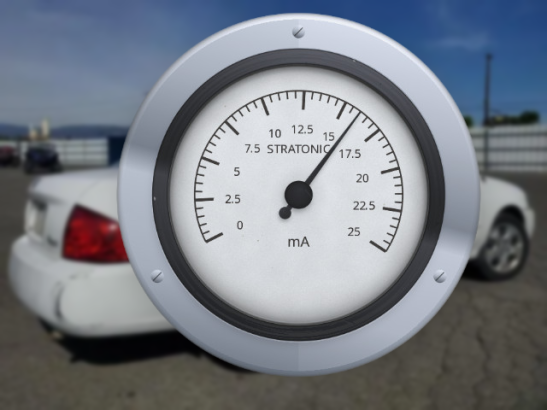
16 mA
